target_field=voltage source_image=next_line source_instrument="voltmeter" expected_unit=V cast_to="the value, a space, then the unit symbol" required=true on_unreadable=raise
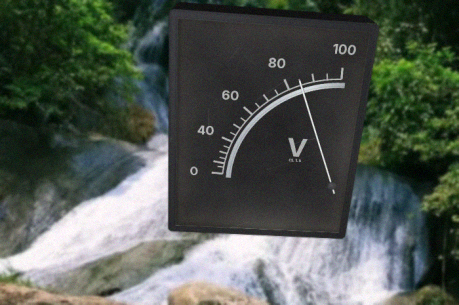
85 V
